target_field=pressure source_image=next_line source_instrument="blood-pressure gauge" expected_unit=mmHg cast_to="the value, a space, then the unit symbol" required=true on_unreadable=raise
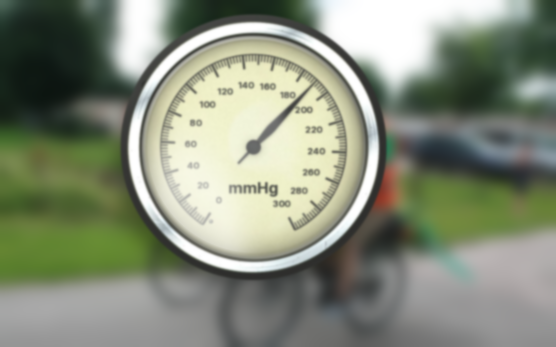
190 mmHg
